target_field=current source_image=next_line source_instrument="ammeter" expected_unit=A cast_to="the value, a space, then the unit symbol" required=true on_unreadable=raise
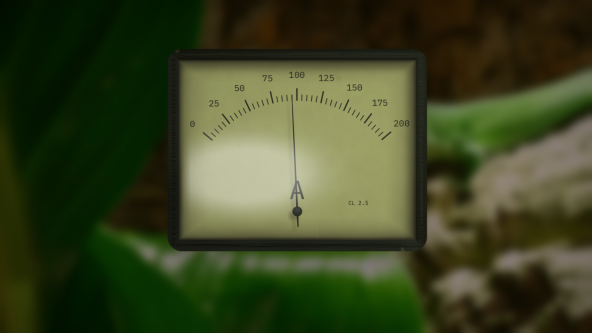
95 A
